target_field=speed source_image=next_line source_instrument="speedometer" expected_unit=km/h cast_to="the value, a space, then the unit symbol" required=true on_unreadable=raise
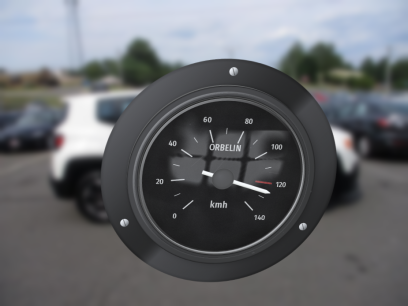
125 km/h
